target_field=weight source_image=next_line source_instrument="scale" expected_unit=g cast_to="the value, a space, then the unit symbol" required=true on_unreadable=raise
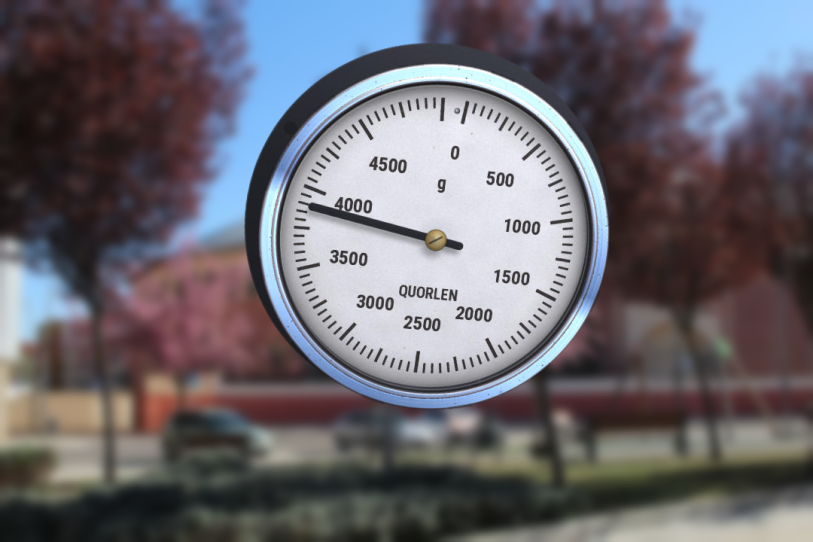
3900 g
